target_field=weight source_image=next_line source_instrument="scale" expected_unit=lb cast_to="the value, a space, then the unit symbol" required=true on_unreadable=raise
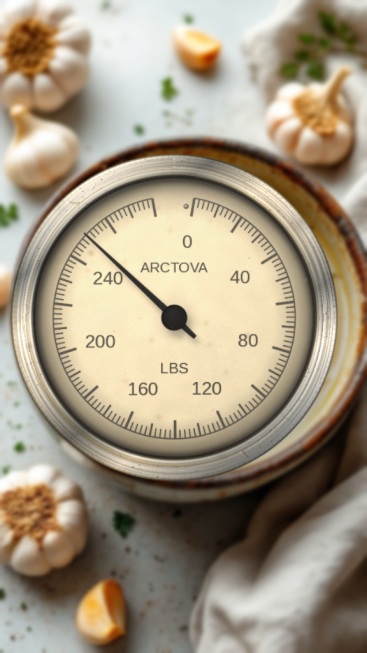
250 lb
